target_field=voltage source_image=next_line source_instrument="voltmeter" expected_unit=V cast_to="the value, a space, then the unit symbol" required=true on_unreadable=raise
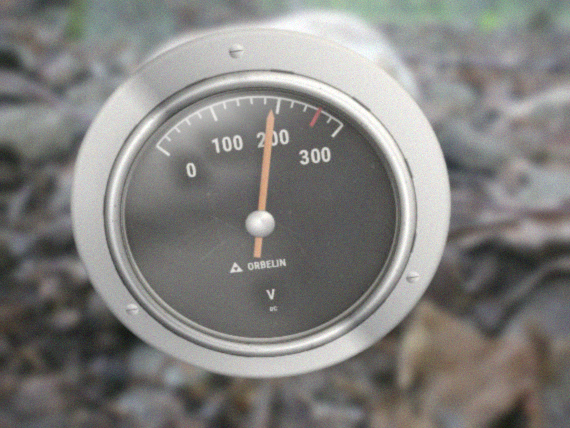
190 V
